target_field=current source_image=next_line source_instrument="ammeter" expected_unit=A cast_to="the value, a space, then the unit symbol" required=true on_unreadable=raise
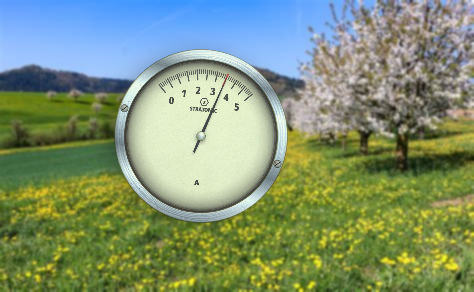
3.5 A
